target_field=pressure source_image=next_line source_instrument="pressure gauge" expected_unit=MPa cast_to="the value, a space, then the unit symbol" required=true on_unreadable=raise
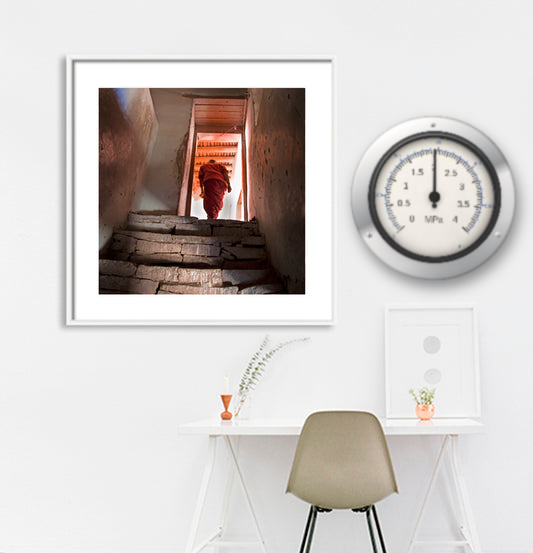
2 MPa
